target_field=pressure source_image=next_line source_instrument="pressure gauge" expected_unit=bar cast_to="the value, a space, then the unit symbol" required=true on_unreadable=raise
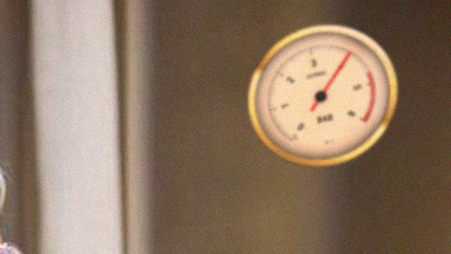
4 bar
